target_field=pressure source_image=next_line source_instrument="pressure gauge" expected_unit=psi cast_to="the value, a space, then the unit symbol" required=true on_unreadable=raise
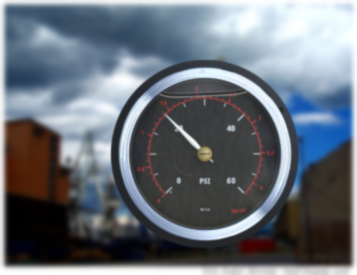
20 psi
